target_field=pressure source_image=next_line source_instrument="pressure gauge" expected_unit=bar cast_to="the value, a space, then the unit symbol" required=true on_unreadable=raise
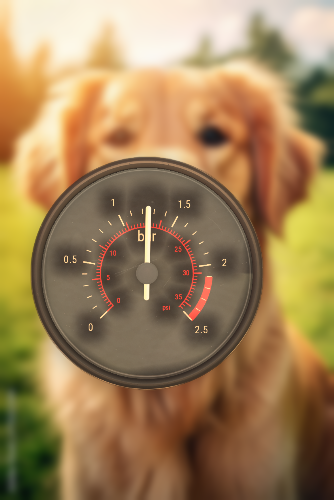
1.25 bar
